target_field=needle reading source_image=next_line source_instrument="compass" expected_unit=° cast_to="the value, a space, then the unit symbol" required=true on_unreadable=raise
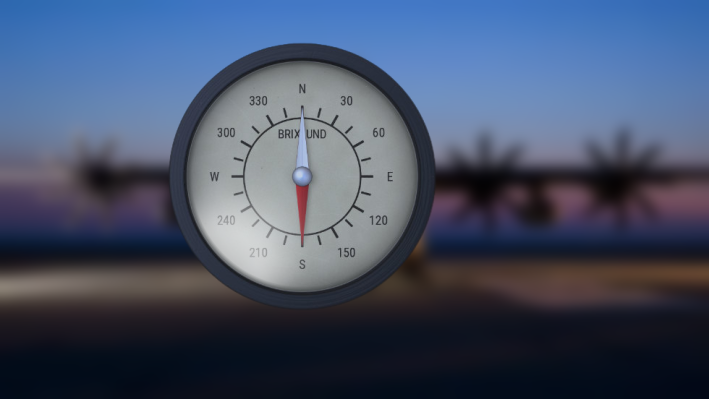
180 °
